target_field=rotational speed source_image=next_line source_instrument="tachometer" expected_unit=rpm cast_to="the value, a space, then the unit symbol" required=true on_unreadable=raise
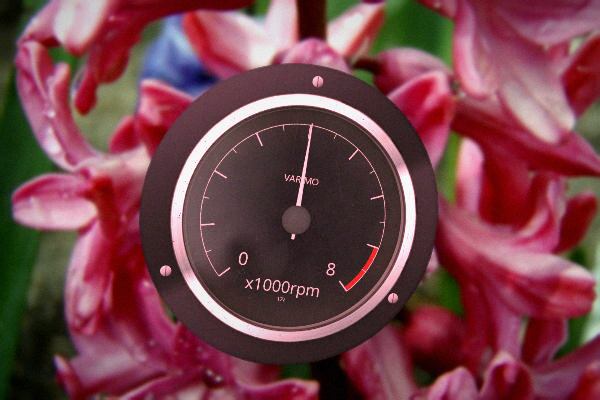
4000 rpm
